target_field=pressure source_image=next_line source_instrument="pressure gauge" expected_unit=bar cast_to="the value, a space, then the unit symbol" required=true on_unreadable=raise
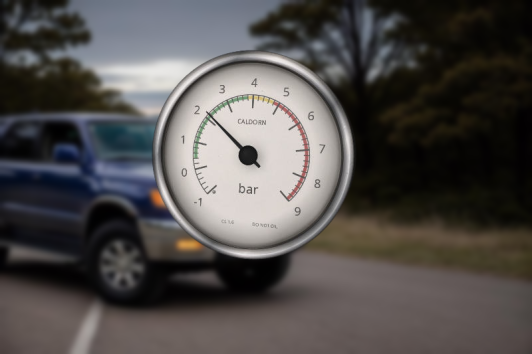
2.2 bar
